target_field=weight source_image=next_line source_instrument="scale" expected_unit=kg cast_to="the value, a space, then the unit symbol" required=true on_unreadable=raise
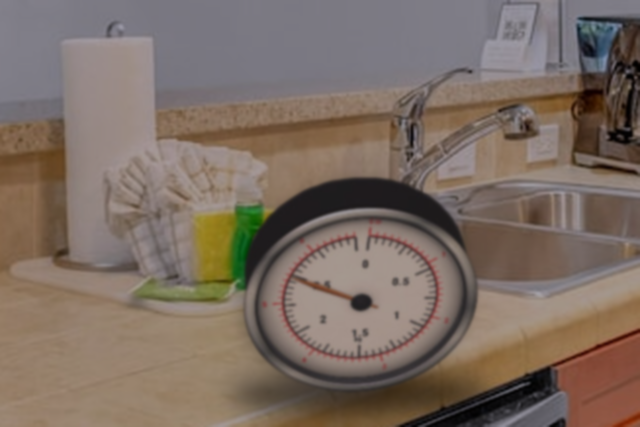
2.5 kg
